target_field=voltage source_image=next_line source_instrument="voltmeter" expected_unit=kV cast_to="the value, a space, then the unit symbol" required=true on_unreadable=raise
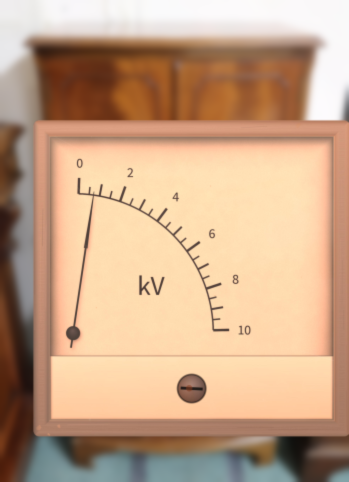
0.75 kV
